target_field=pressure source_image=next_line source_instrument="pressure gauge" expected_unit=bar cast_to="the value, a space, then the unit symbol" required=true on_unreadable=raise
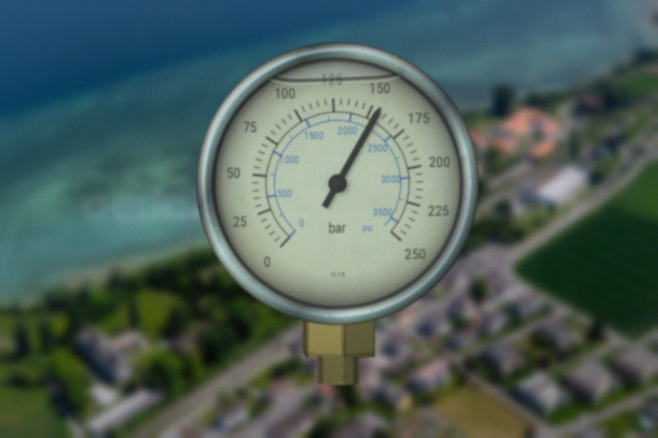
155 bar
